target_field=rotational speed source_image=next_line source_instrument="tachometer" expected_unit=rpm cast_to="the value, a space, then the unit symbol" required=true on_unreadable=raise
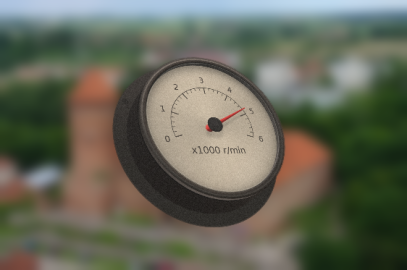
4800 rpm
